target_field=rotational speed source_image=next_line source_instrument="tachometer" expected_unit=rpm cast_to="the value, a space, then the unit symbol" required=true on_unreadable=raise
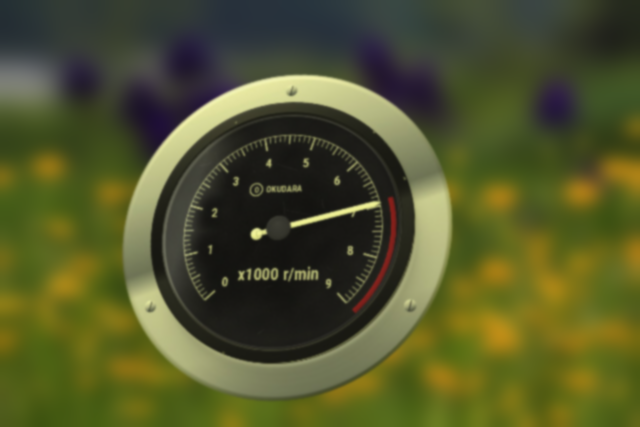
7000 rpm
